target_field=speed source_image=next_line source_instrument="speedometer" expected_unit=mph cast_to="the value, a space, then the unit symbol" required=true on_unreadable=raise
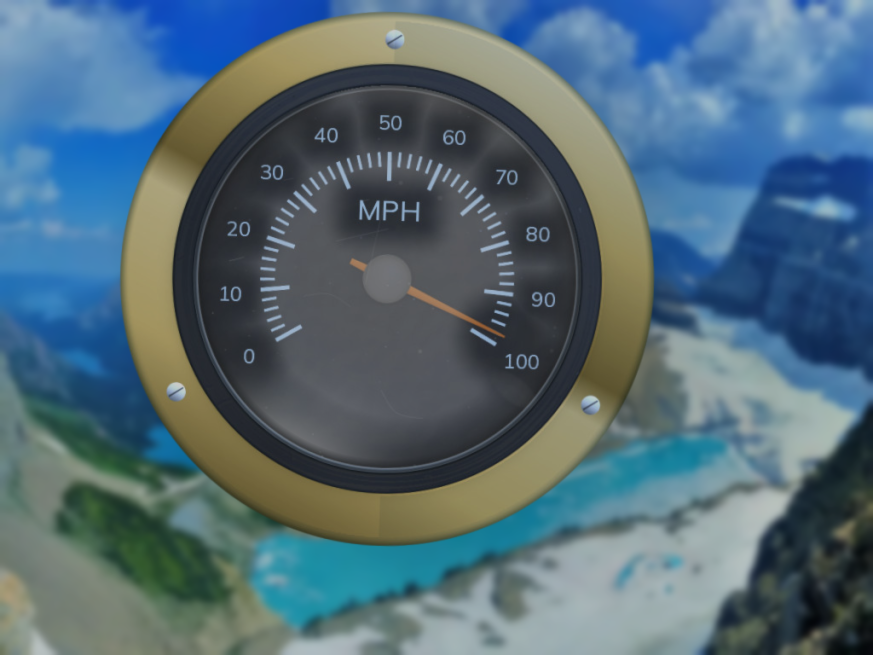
98 mph
